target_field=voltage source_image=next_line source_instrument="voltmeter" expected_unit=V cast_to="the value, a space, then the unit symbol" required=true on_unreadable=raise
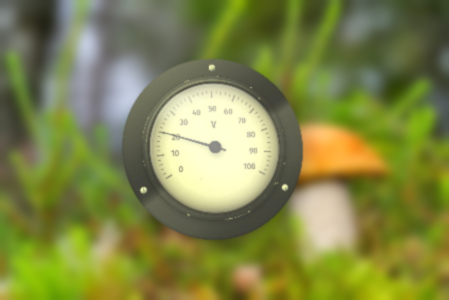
20 V
